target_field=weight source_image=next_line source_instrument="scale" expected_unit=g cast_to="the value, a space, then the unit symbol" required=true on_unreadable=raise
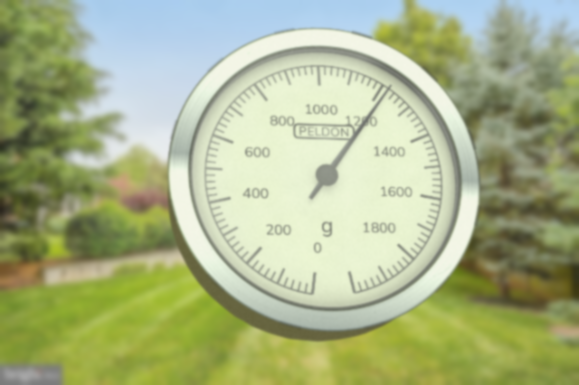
1220 g
